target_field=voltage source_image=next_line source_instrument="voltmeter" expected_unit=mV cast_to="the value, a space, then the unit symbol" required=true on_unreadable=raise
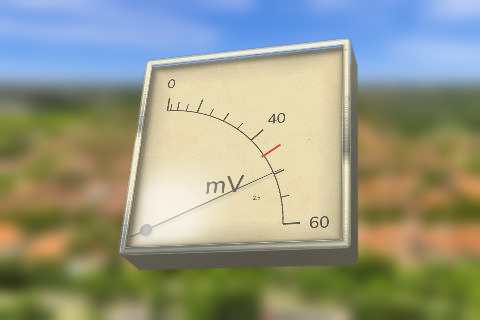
50 mV
